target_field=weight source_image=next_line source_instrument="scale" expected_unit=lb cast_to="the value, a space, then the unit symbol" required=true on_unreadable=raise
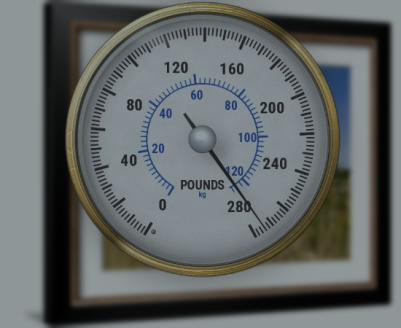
274 lb
